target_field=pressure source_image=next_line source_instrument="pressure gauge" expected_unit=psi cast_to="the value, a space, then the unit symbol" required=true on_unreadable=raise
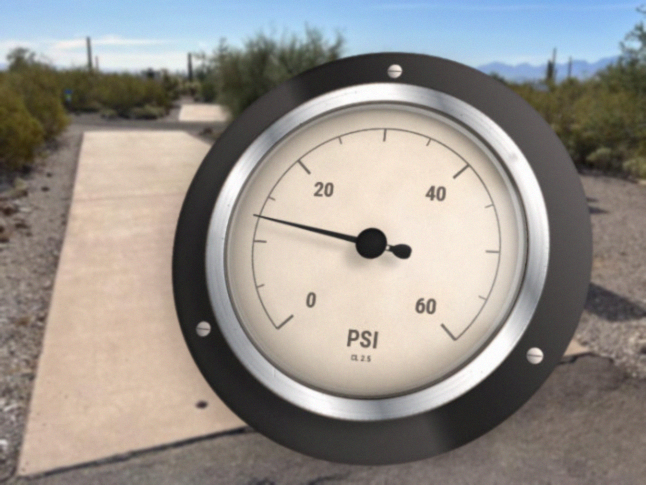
12.5 psi
